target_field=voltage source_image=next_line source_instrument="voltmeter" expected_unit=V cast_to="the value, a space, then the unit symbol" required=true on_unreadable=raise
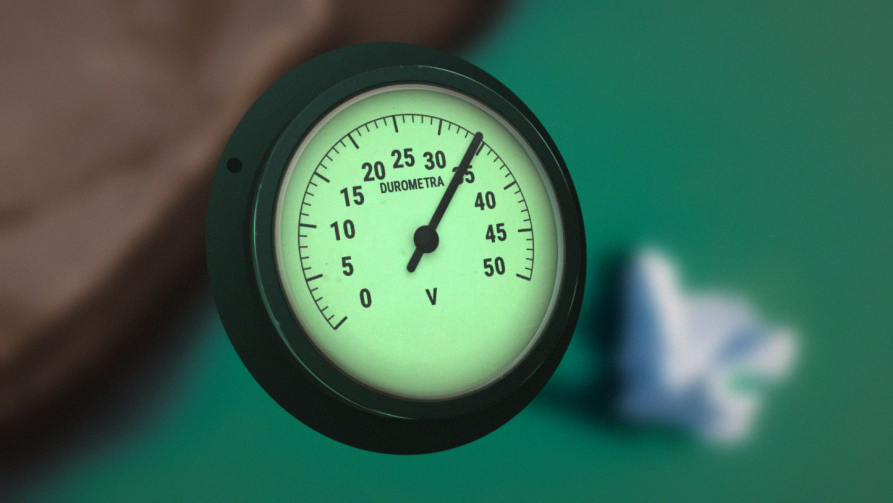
34 V
